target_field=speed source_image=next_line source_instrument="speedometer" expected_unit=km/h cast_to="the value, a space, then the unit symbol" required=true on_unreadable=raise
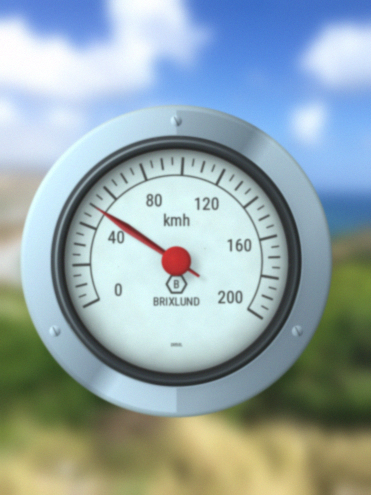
50 km/h
